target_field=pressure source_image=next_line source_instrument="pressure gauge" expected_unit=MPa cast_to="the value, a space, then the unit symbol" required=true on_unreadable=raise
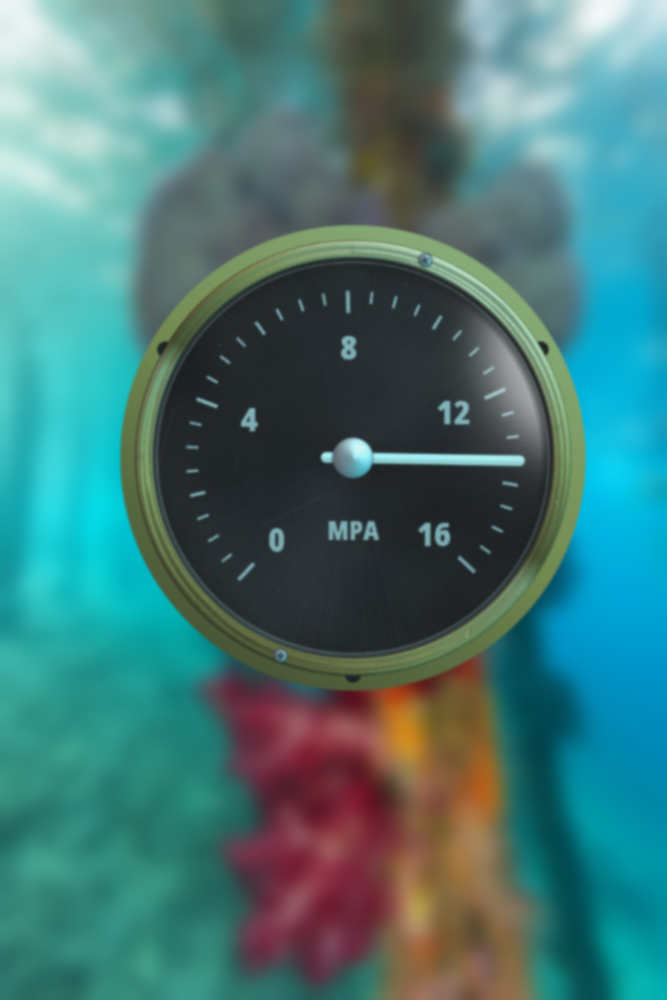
13.5 MPa
